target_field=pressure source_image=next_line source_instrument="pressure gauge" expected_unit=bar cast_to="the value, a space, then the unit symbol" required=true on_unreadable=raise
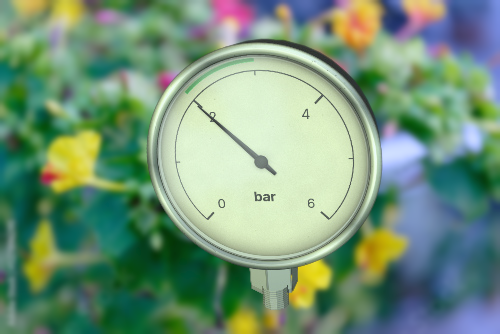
2 bar
